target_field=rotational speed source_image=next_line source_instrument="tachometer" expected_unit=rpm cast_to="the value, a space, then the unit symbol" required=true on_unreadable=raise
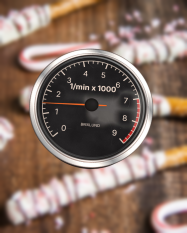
1400 rpm
